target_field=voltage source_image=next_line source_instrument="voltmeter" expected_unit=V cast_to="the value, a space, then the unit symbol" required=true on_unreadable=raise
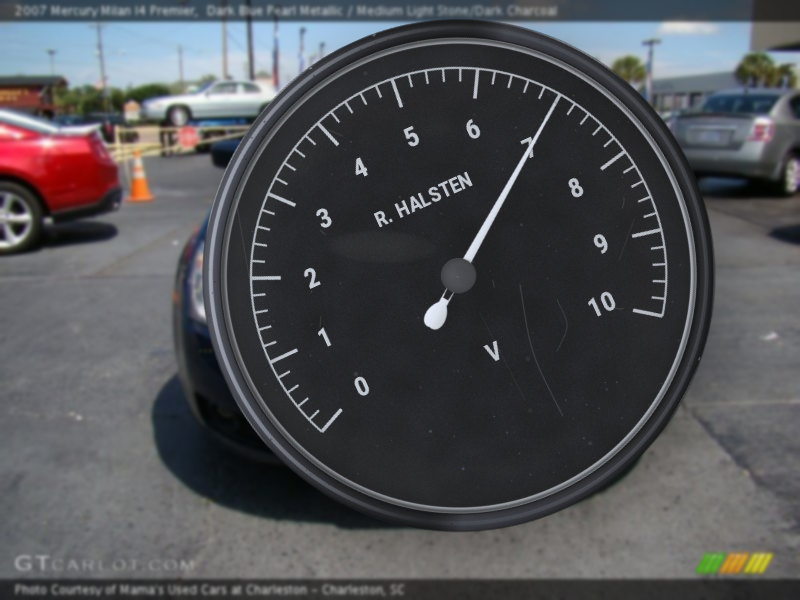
7 V
